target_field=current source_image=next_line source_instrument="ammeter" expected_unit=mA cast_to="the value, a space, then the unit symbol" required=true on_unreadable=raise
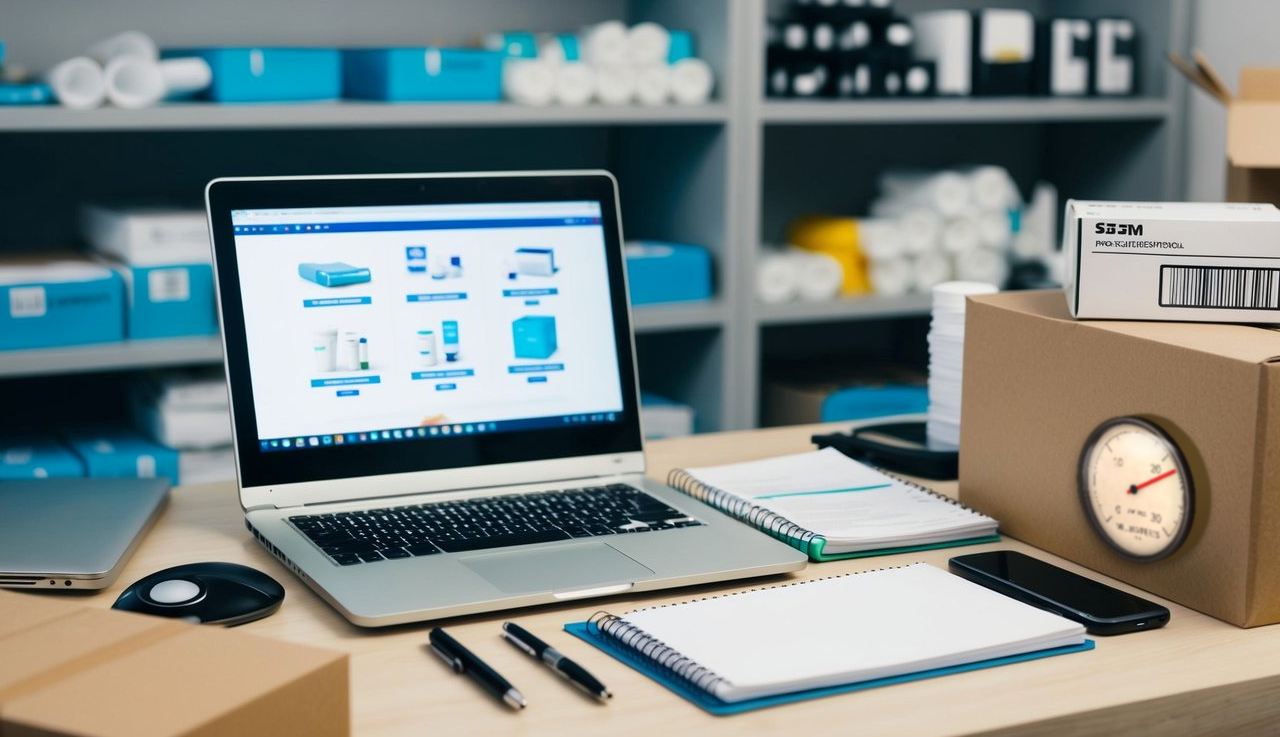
22 mA
